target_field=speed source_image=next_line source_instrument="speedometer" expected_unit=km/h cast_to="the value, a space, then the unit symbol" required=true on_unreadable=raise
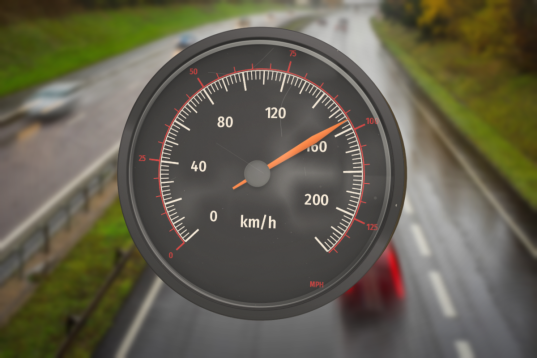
156 km/h
